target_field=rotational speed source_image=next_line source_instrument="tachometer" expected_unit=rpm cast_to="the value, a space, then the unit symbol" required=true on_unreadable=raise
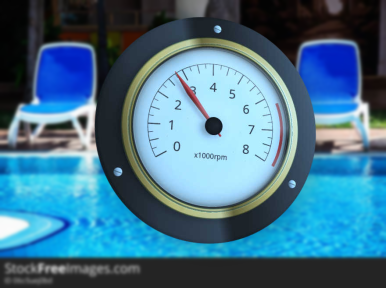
2750 rpm
